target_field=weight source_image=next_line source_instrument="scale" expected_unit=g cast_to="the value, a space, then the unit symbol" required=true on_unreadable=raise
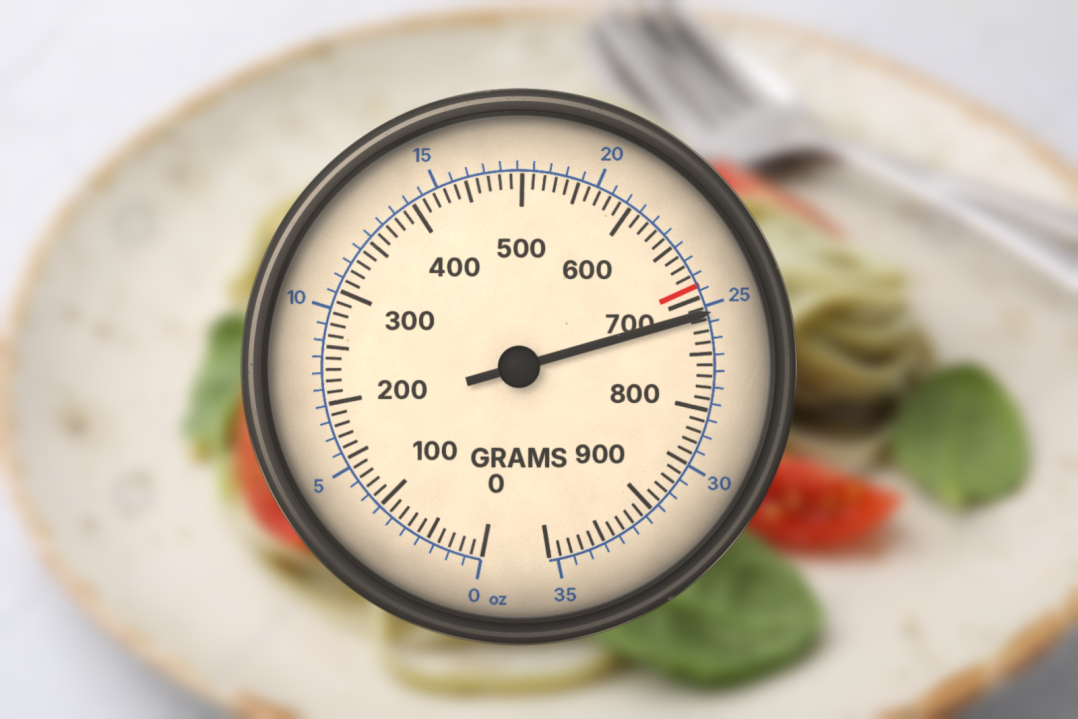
715 g
